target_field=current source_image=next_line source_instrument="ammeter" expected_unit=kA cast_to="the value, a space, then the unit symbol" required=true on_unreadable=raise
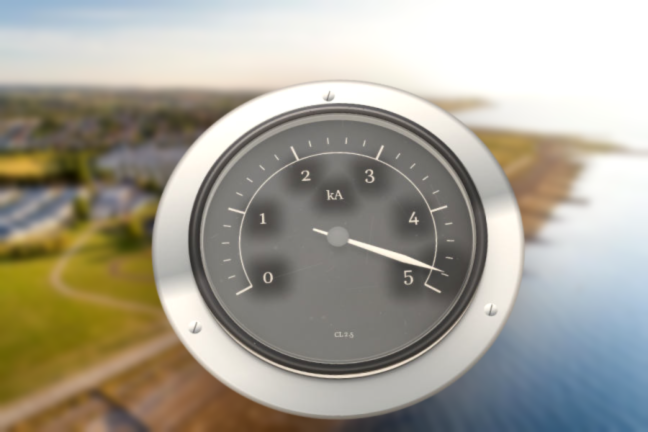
4.8 kA
